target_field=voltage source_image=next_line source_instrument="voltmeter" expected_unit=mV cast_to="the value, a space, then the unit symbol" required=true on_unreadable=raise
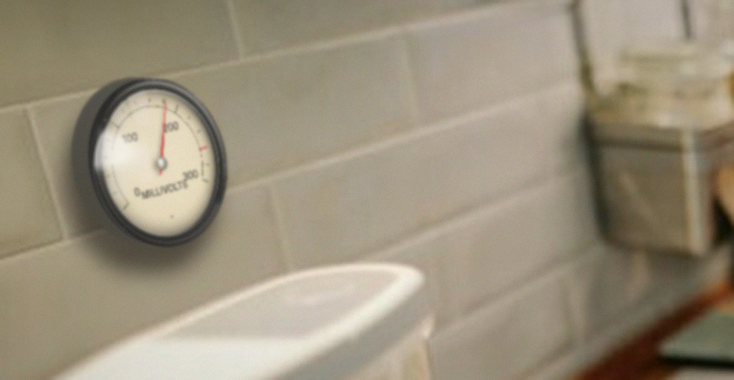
180 mV
